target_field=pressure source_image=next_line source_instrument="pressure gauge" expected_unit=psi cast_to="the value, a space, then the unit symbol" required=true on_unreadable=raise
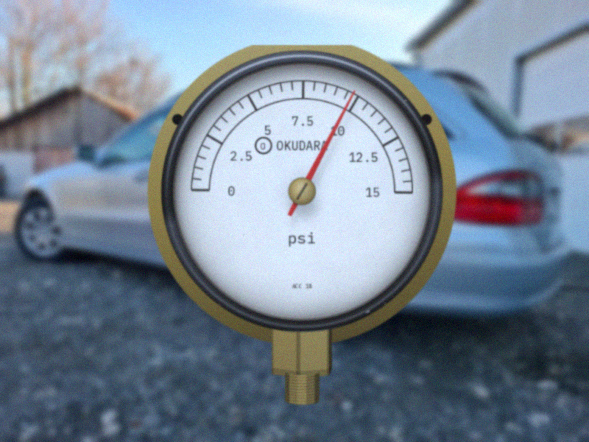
9.75 psi
